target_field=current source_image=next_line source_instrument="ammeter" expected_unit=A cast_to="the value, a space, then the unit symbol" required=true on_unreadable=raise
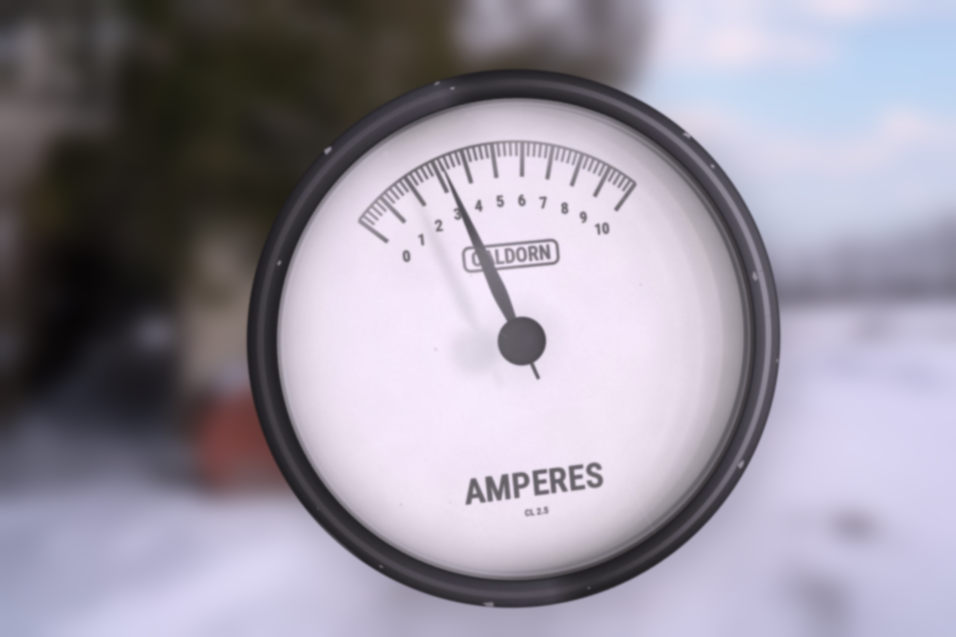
3.2 A
